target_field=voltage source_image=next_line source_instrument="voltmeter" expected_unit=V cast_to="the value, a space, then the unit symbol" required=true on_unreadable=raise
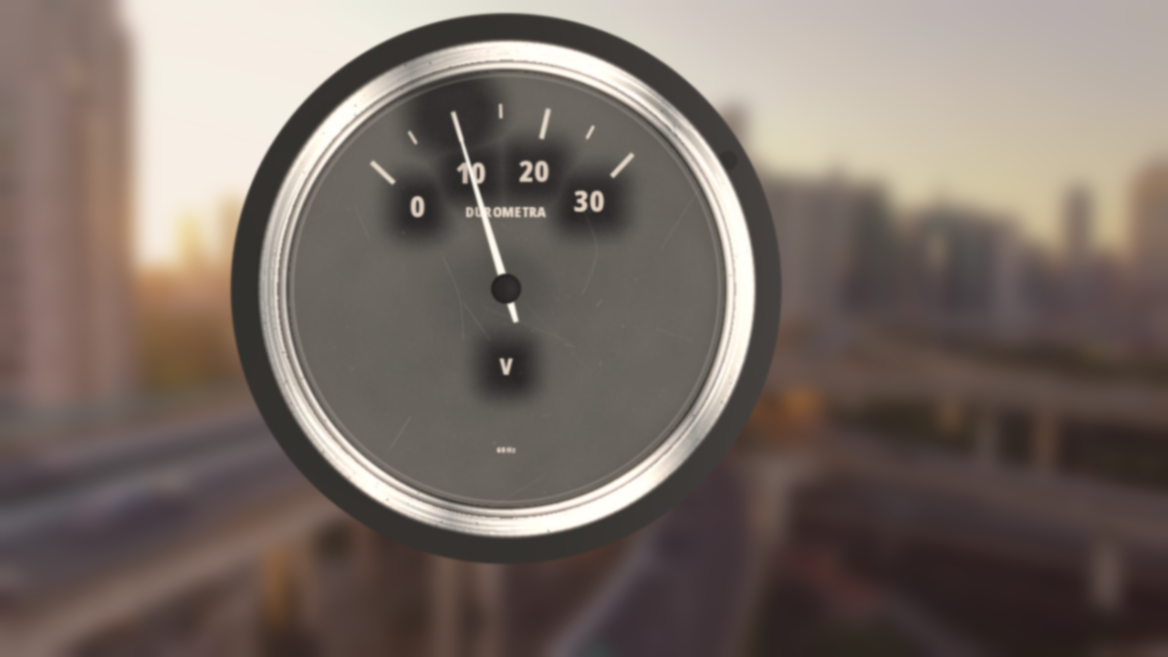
10 V
